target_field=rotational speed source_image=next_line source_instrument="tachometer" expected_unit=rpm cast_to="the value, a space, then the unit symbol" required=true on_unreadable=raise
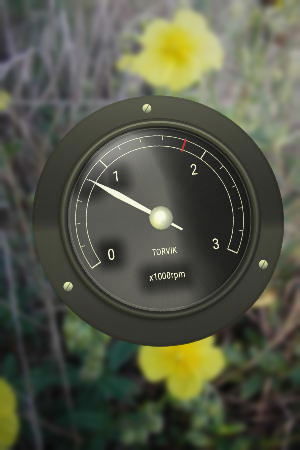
800 rpm
